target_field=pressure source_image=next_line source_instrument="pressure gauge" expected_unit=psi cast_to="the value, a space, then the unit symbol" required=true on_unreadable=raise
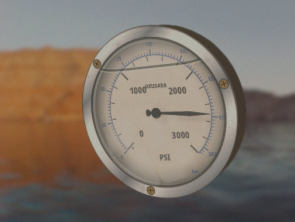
2500 psi
